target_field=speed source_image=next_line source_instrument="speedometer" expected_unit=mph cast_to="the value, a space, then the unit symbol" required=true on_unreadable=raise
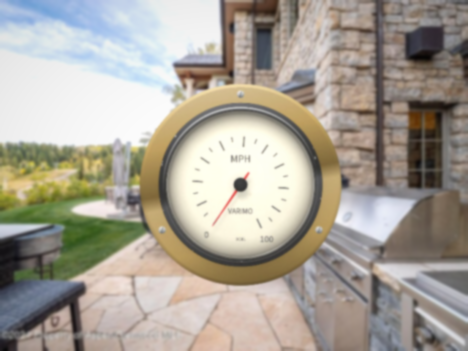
0 mph
